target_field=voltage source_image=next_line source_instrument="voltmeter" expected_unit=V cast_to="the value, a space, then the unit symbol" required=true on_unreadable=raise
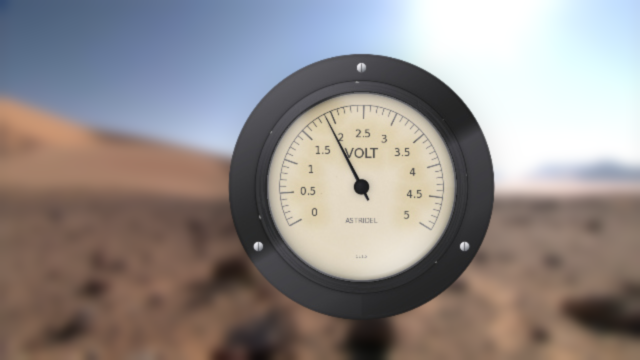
1.9 V
